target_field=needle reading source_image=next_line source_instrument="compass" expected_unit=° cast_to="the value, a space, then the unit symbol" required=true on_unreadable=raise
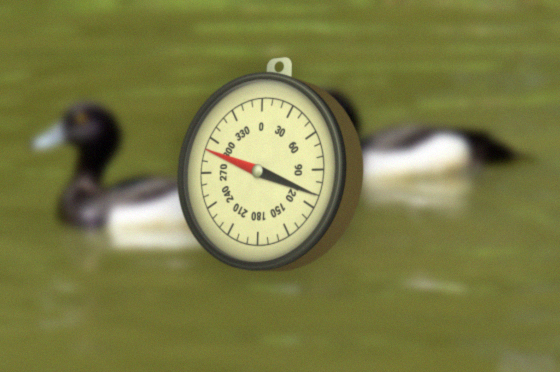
290 °
